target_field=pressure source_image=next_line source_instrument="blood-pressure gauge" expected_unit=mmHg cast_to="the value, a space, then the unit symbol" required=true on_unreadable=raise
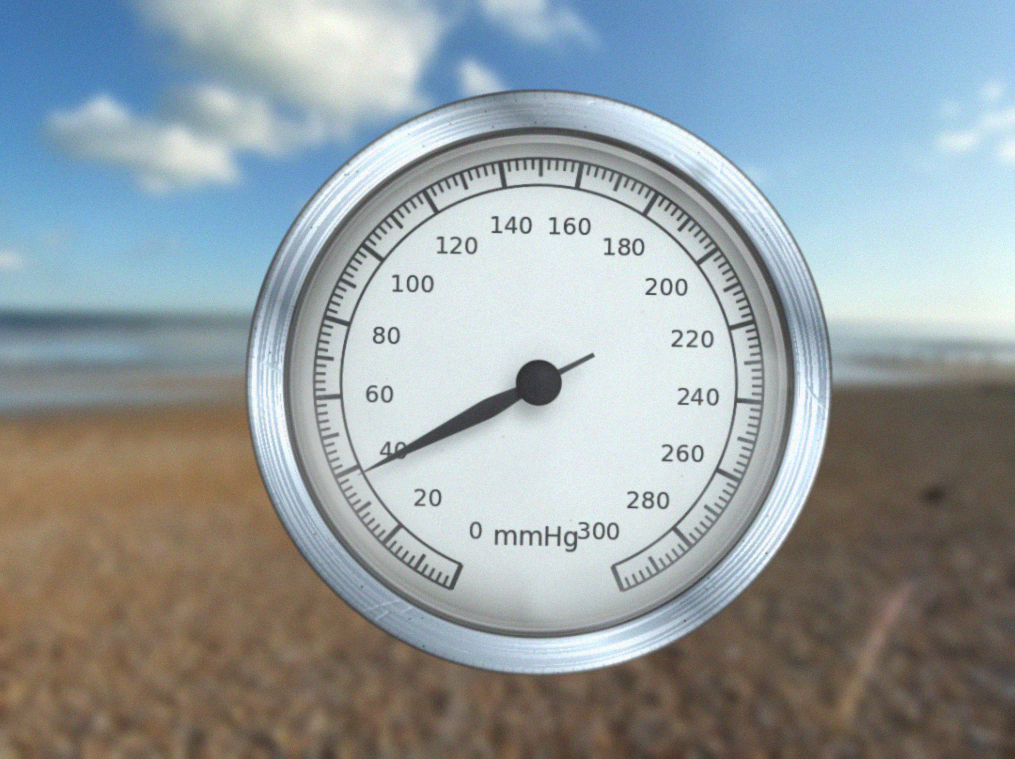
38 mmHg
